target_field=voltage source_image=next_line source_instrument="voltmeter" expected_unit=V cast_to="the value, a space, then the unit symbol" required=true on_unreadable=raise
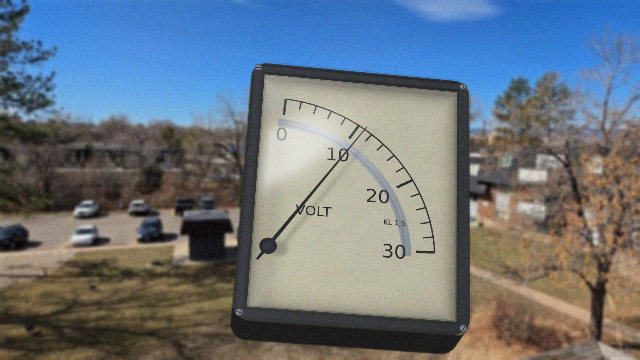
11 V
